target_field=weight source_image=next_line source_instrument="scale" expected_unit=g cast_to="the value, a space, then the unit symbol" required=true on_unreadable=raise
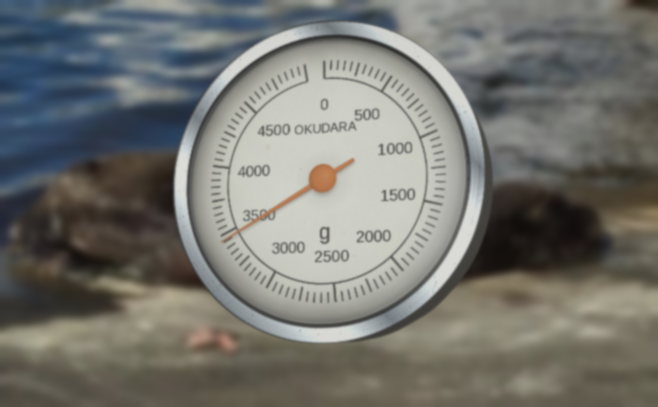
3450 g
